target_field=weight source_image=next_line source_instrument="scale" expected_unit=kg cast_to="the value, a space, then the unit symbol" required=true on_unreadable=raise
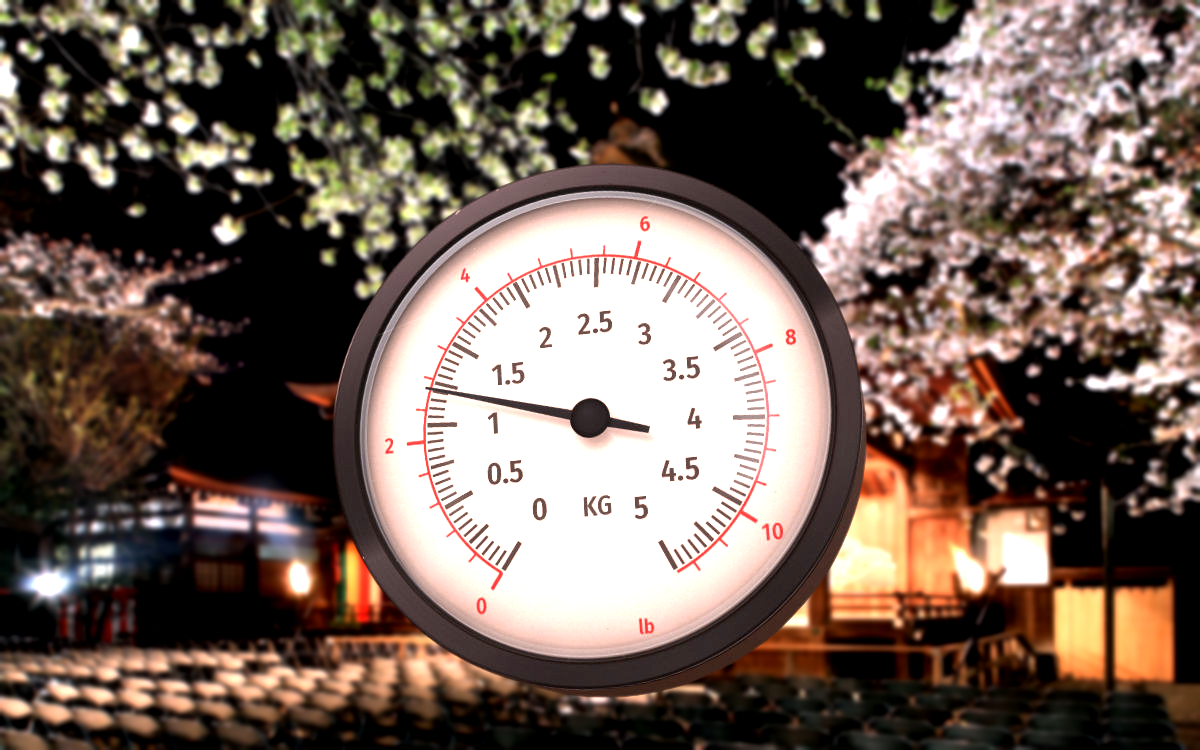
1.2 kg
